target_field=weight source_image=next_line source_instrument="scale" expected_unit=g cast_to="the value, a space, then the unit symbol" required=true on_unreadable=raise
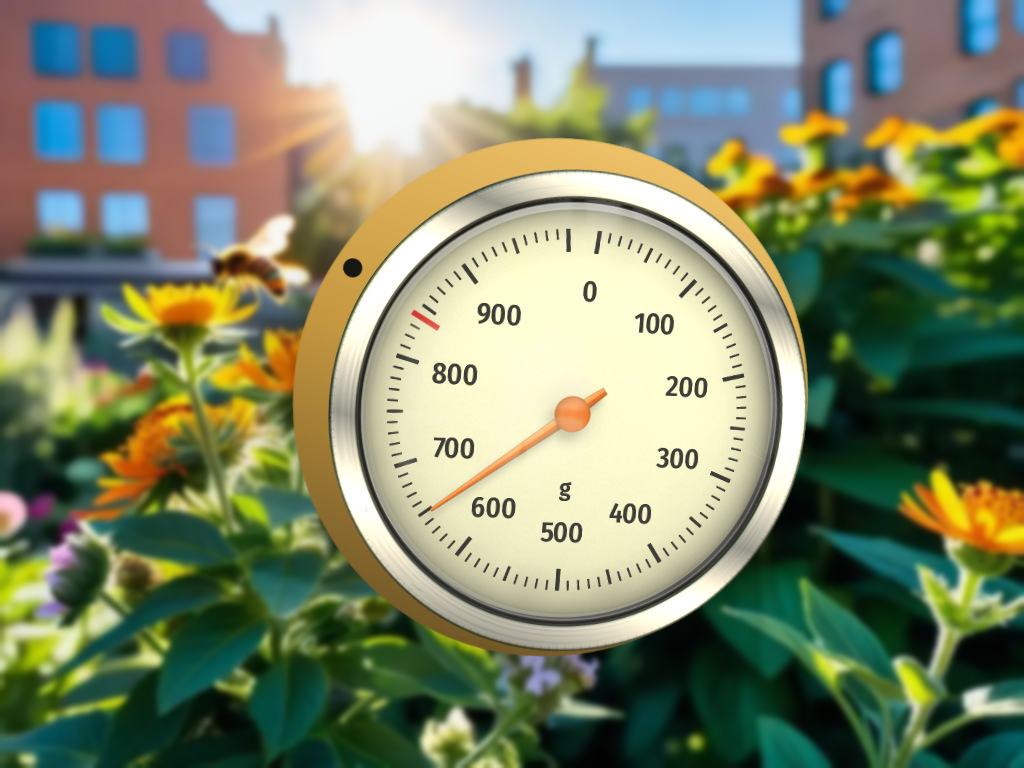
650 g
